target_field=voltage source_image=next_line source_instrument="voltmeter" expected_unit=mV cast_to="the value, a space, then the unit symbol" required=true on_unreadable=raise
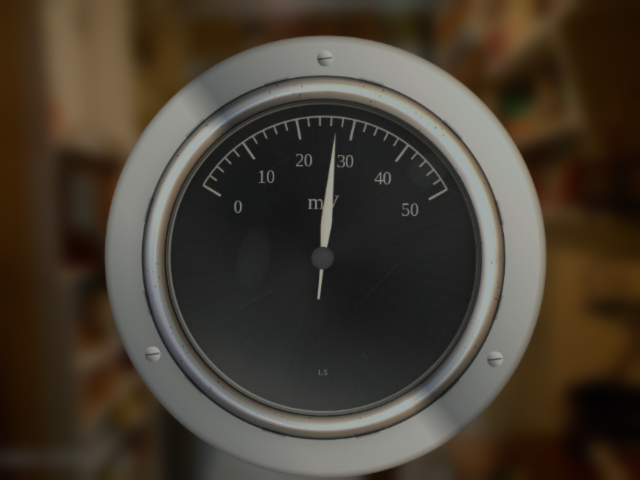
27 mV
